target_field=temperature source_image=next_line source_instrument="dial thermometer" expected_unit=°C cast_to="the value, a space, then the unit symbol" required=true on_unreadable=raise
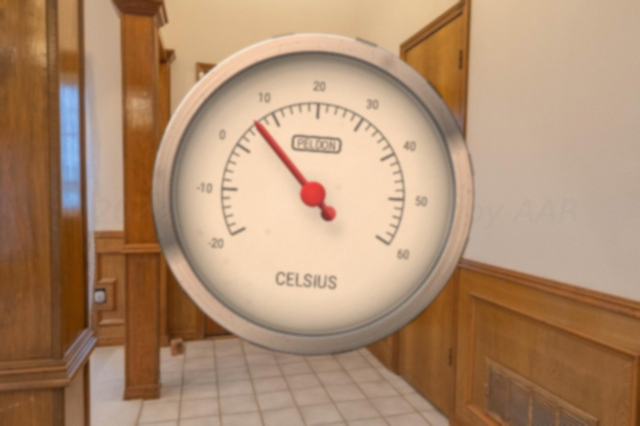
6 °C
